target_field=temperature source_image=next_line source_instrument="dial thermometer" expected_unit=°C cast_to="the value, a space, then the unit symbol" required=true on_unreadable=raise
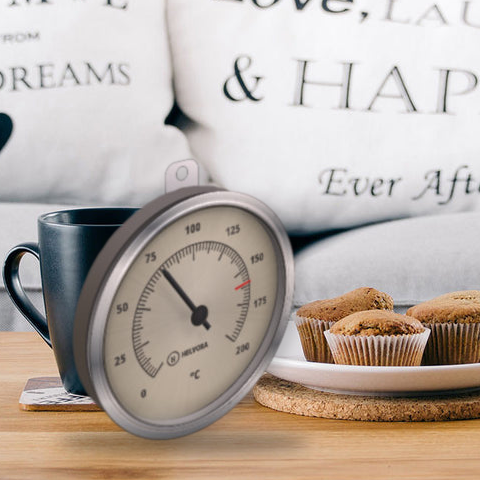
75 °C
